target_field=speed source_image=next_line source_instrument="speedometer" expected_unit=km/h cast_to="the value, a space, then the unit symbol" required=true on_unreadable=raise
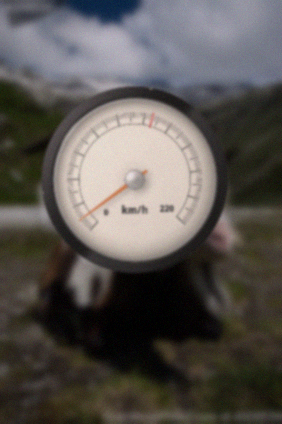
10 km/h
